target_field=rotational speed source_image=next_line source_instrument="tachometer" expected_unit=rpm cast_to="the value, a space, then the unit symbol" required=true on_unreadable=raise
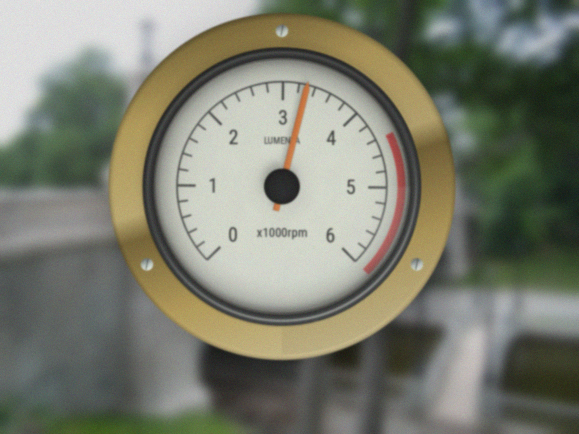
3300 rpm
